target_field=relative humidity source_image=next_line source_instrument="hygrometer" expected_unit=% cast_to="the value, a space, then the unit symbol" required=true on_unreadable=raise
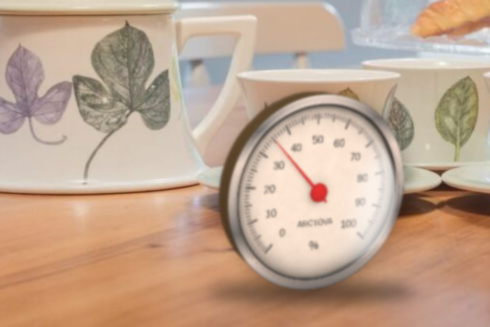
35 %
